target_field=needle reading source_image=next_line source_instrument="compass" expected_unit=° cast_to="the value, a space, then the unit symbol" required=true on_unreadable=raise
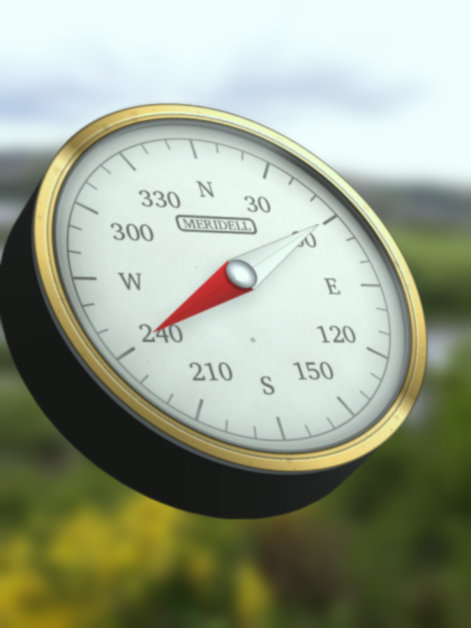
240 °
